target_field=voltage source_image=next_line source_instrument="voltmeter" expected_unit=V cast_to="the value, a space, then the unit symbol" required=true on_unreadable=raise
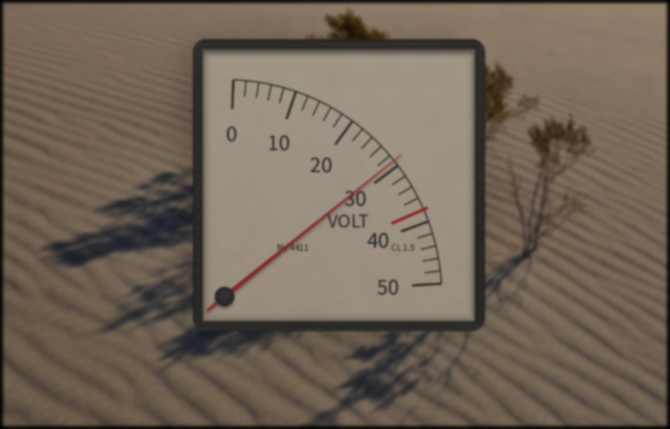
29 V
